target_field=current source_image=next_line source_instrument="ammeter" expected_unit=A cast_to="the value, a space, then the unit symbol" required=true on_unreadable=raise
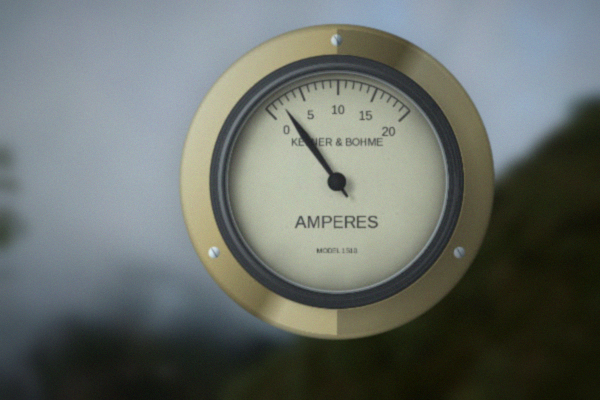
2 A
